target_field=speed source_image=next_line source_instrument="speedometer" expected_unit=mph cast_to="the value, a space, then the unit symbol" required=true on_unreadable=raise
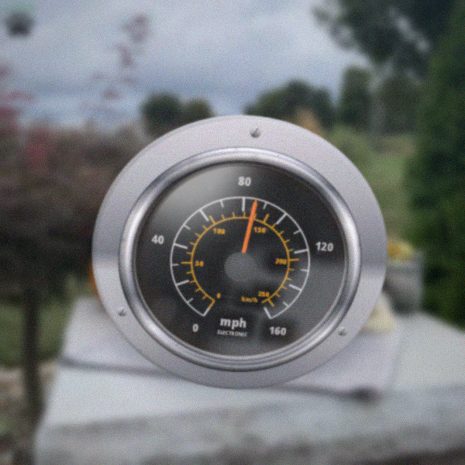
85 mph
